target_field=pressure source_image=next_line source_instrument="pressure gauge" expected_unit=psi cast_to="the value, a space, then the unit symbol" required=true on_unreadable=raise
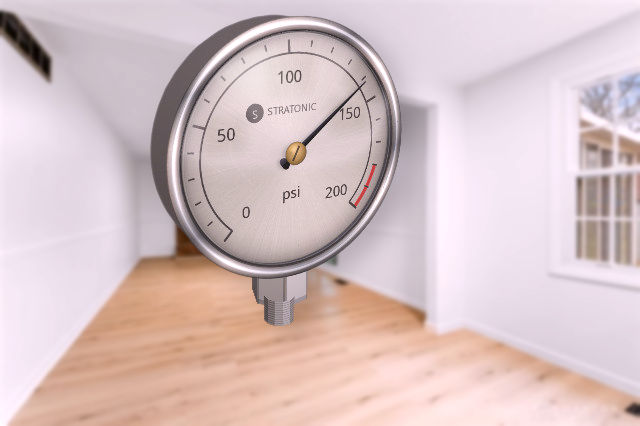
140 psi
